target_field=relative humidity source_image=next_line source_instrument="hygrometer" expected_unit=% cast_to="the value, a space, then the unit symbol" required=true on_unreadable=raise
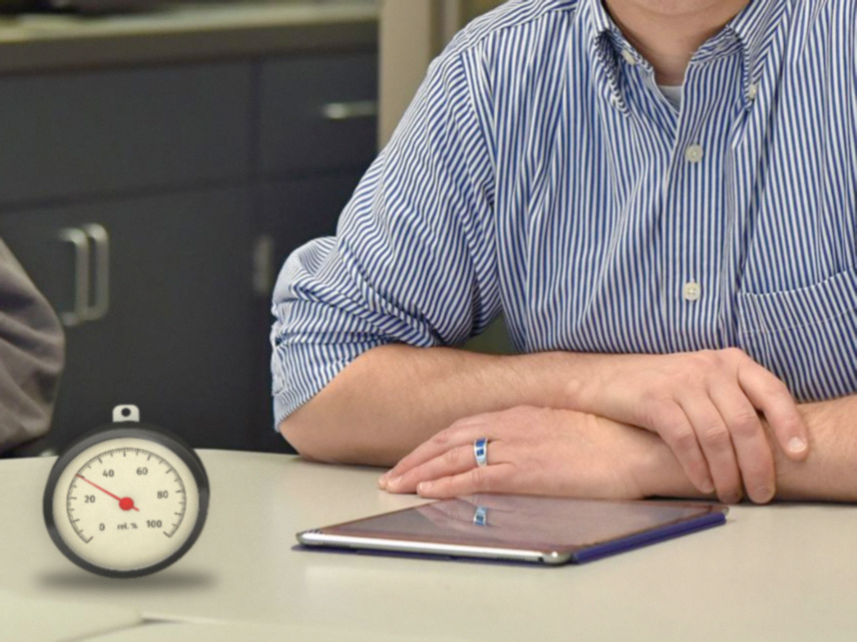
30 %
